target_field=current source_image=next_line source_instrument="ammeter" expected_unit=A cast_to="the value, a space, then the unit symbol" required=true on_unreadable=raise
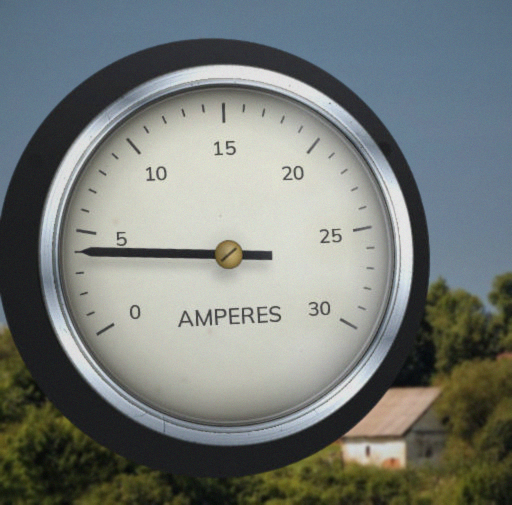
4 A
